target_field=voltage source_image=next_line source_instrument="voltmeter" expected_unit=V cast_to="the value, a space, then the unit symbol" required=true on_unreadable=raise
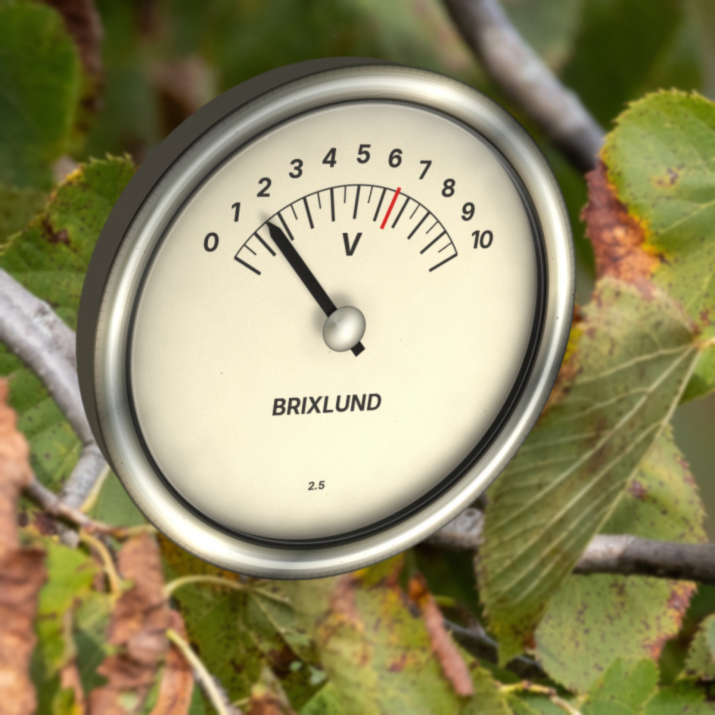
1.5 V
